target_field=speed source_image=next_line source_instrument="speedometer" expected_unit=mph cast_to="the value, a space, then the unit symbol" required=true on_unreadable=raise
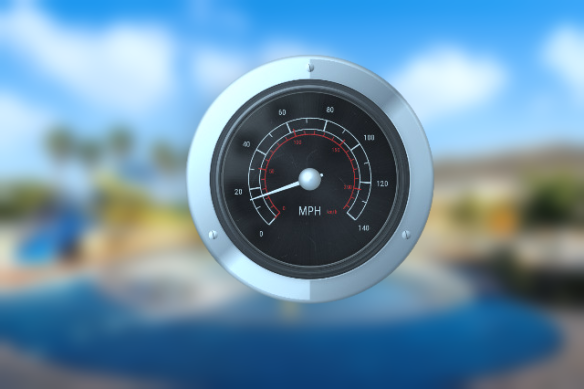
15 mph
